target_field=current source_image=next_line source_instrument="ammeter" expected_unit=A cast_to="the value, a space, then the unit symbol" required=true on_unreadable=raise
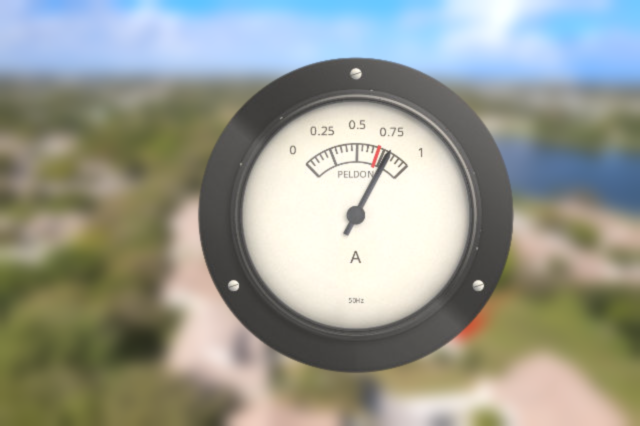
0.8 A
